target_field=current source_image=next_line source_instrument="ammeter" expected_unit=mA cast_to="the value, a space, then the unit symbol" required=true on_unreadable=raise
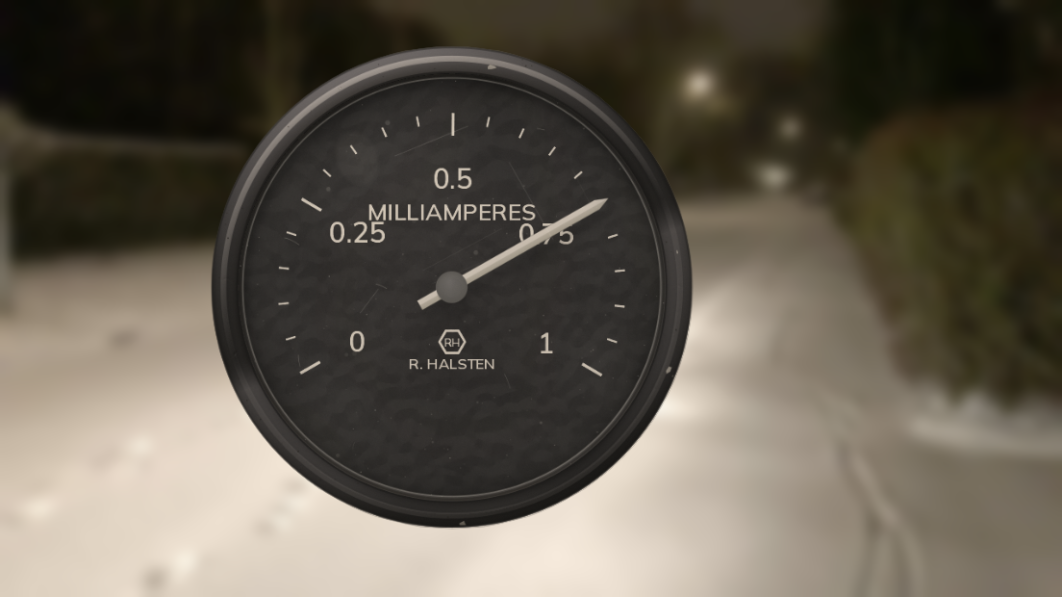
0.75 mA
